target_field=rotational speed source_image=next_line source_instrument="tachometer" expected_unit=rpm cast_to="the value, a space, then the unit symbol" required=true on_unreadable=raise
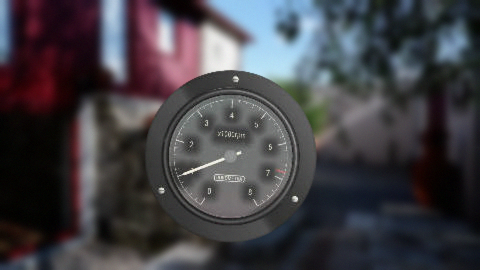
1000 rpm
